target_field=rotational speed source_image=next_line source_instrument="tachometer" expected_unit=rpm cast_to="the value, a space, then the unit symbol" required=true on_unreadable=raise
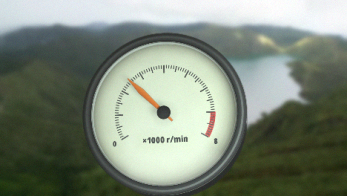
2500 rpm
